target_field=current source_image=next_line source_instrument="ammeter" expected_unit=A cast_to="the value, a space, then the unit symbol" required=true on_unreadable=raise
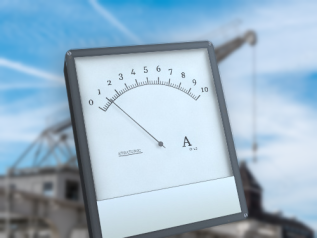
1 A
